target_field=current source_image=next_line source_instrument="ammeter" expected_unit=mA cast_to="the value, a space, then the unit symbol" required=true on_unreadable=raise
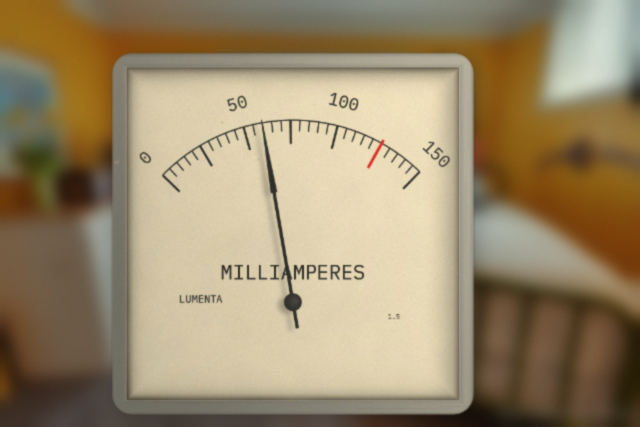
60 mA
